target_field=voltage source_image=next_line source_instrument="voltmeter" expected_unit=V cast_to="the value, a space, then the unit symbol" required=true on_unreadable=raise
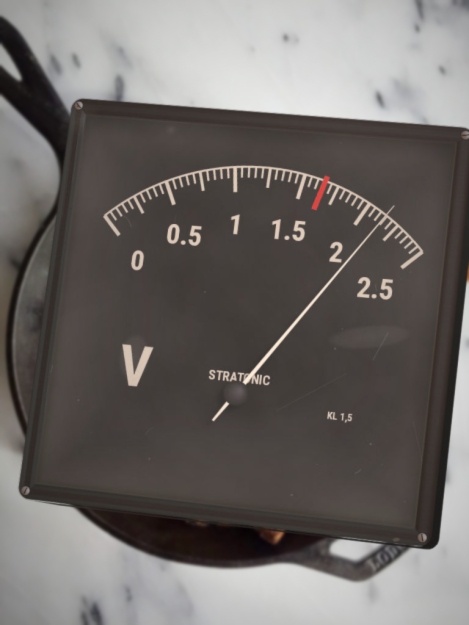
2.15 V
